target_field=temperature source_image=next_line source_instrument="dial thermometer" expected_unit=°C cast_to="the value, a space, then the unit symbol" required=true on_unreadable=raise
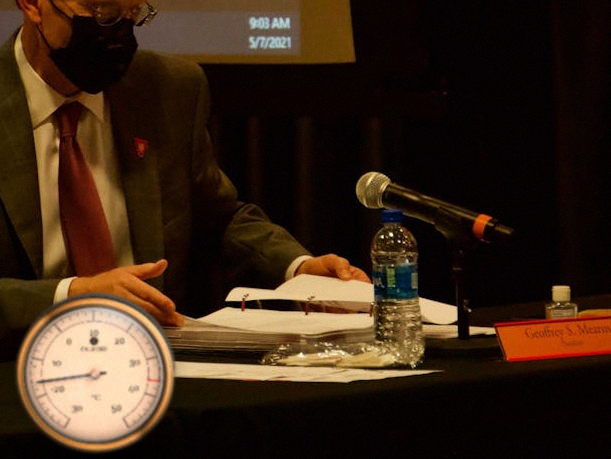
-16 °C
